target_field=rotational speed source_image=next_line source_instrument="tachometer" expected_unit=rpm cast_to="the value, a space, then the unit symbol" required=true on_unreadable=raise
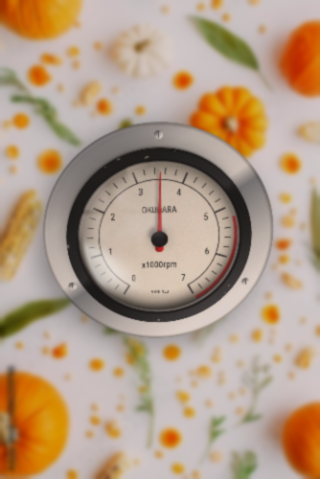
3500 rpm
